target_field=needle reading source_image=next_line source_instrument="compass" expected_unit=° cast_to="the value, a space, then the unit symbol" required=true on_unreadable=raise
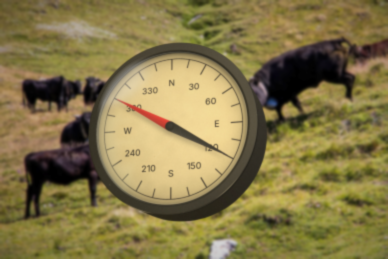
300 °
